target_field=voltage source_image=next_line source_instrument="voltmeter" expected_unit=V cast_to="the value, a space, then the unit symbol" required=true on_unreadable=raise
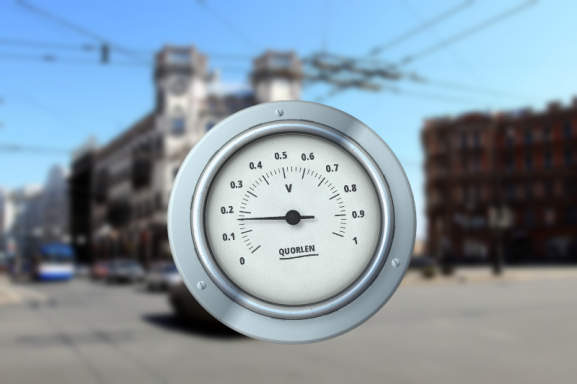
0.16 V
